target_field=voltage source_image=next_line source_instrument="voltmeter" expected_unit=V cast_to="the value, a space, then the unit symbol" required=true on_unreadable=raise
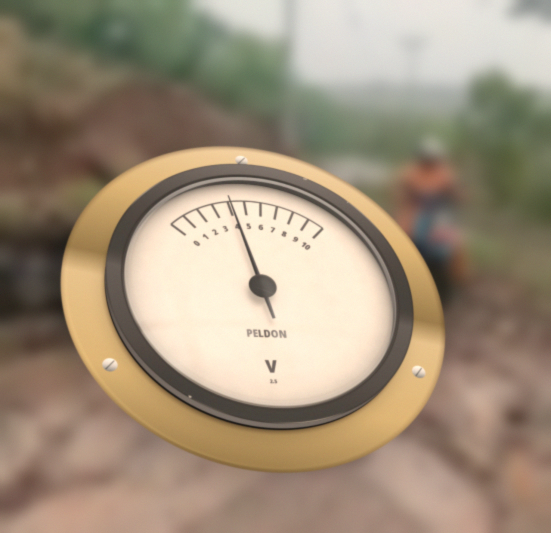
4 V
